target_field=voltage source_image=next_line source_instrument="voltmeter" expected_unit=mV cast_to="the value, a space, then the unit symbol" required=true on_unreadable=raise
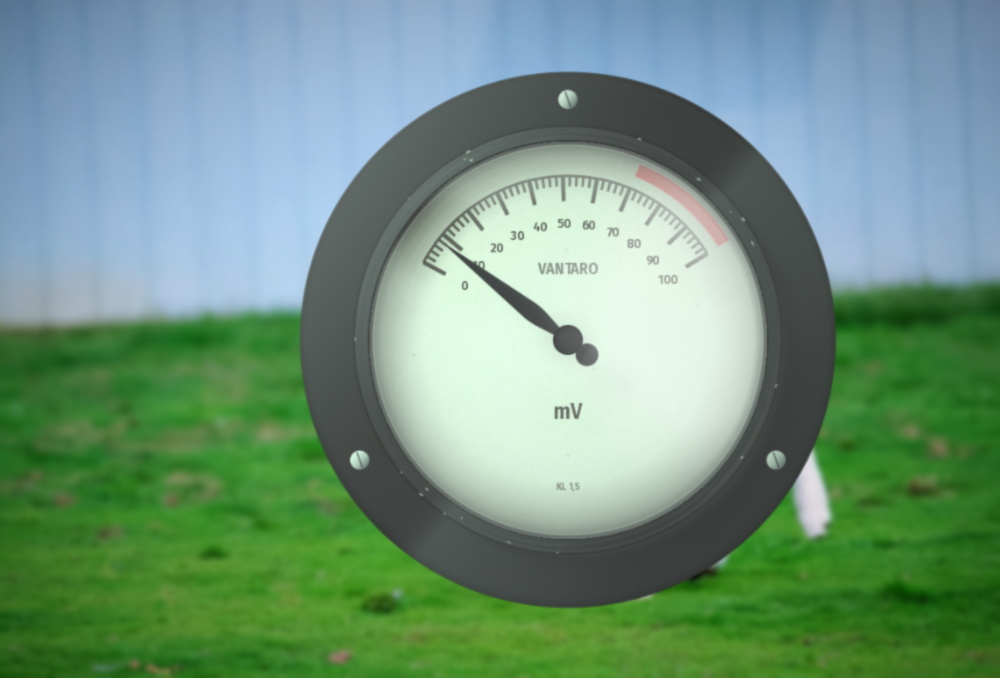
8 mV
